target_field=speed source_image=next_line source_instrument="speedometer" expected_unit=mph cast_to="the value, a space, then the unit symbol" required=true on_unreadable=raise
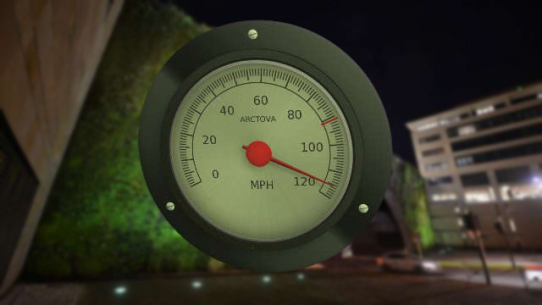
115 mph
